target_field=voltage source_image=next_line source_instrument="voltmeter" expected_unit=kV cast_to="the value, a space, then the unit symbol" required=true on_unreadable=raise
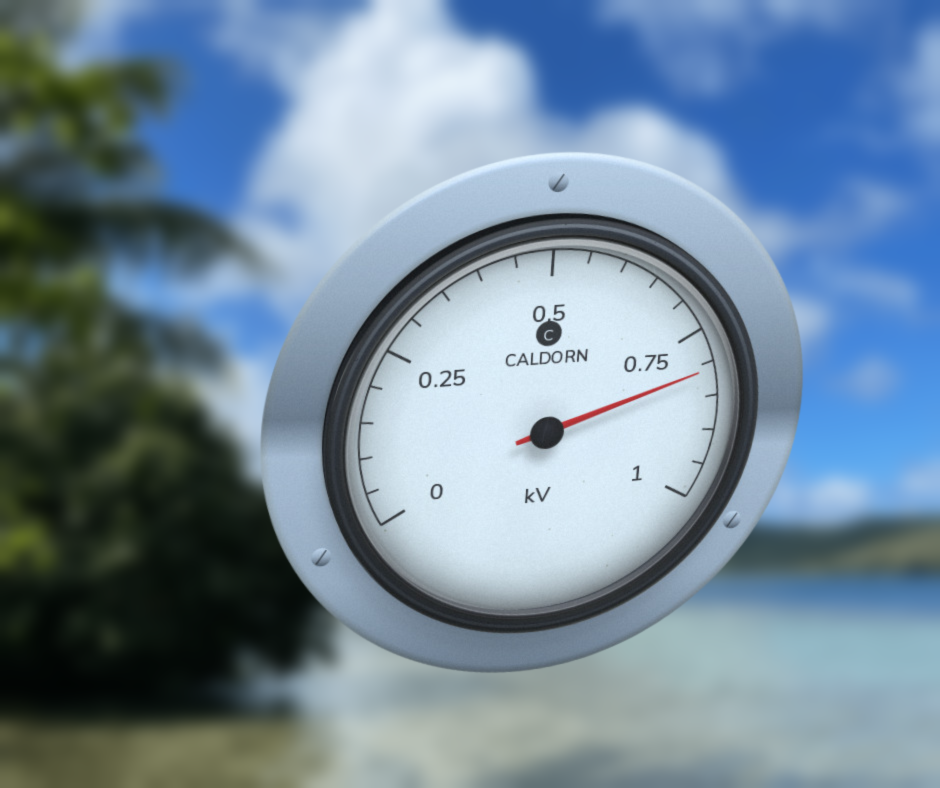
0.8 kV
